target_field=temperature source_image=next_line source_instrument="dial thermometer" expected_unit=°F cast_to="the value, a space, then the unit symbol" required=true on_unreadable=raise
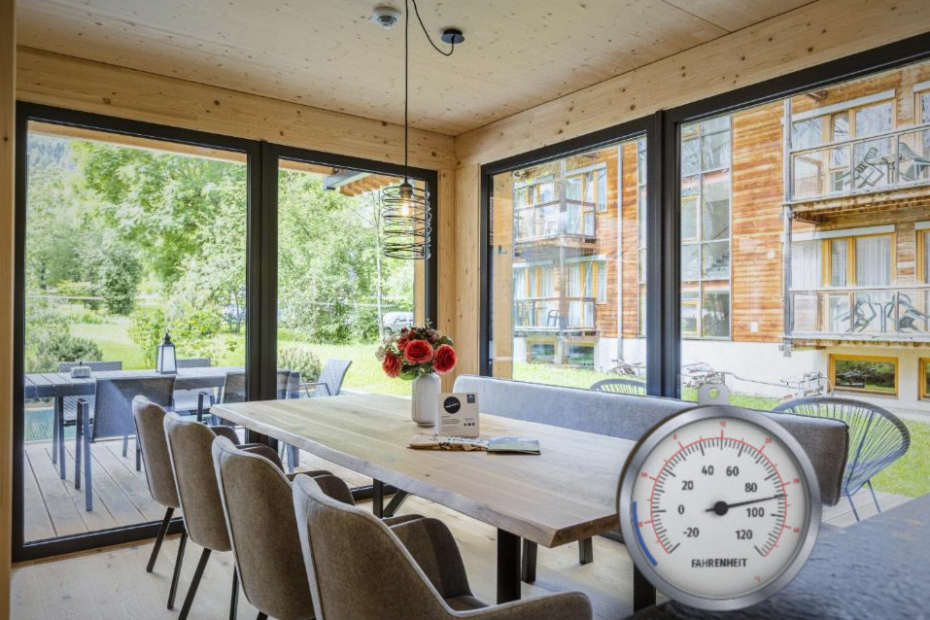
90 °F
